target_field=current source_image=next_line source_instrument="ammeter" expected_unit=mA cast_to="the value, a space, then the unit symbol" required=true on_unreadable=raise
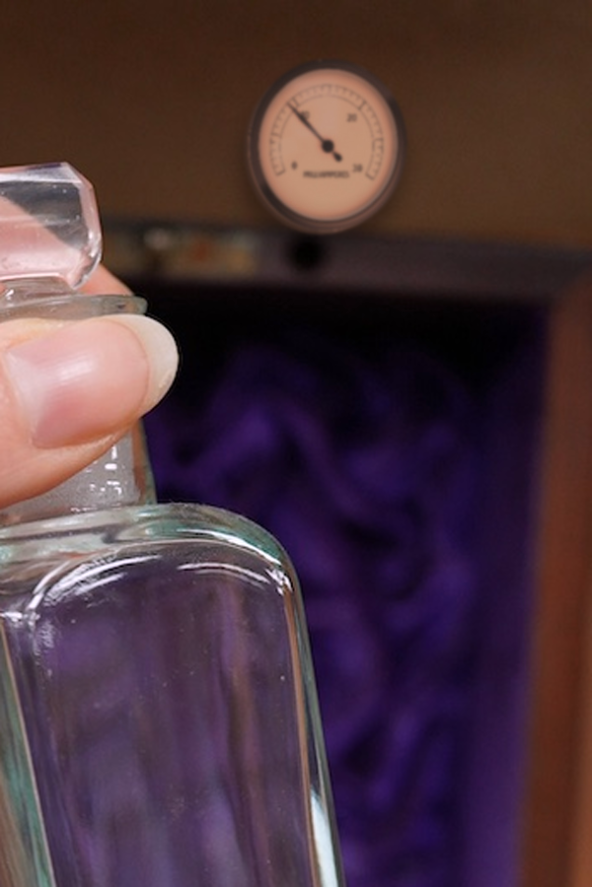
9 mA
